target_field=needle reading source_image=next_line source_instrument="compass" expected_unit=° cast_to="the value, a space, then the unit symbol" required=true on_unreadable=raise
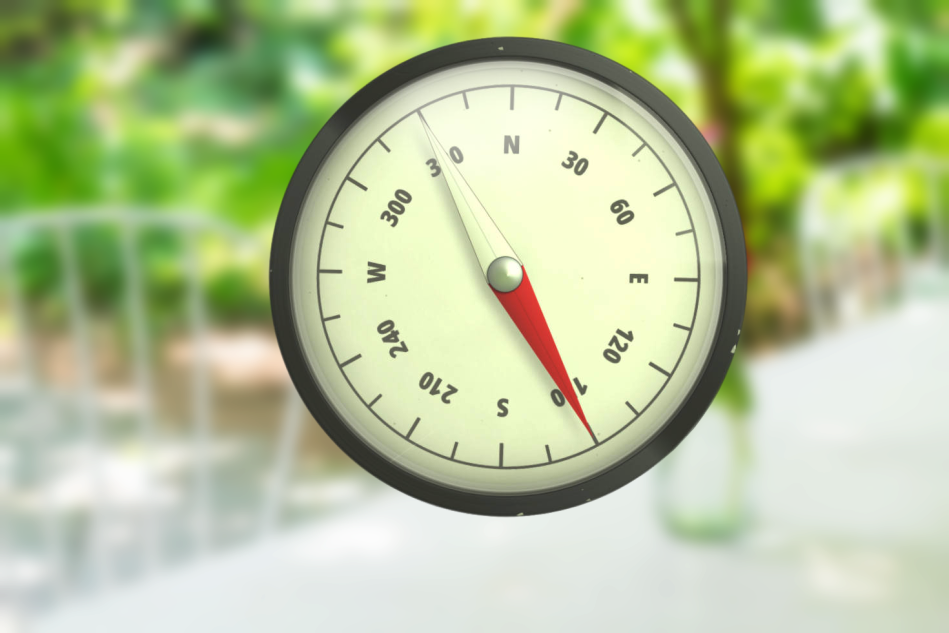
150 °
